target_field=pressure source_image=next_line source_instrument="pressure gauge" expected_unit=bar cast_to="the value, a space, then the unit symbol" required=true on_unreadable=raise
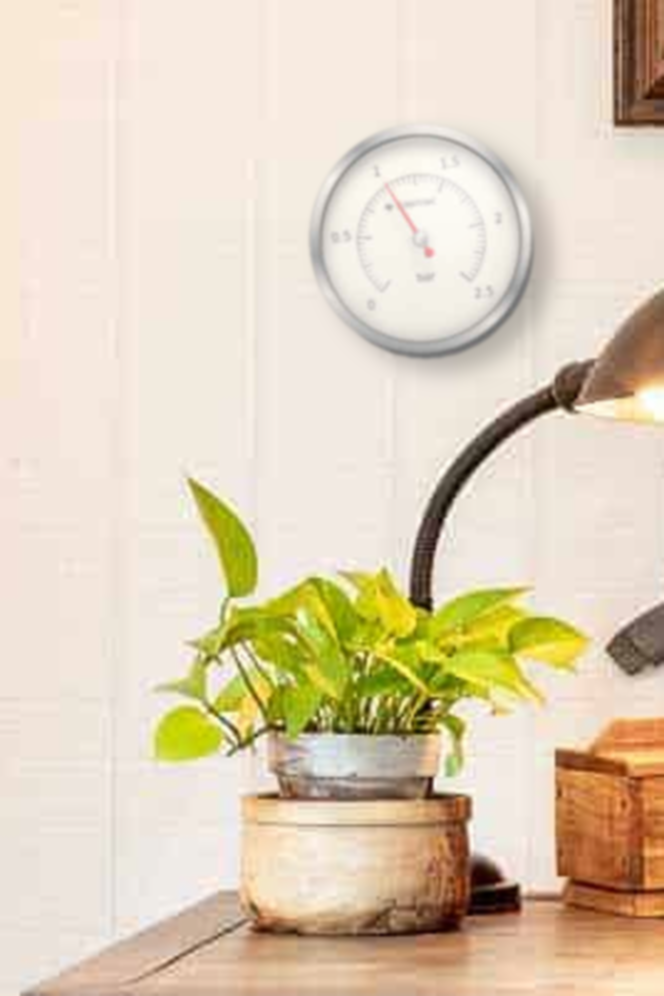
1 bar
